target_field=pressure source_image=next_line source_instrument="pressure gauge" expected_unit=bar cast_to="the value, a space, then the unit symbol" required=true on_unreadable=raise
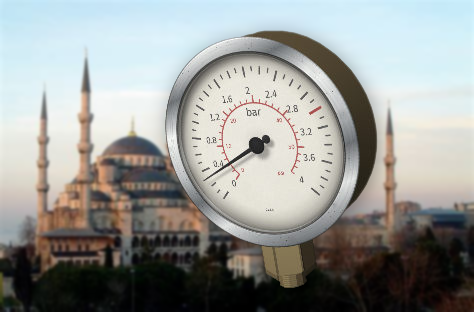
0.3 bar
